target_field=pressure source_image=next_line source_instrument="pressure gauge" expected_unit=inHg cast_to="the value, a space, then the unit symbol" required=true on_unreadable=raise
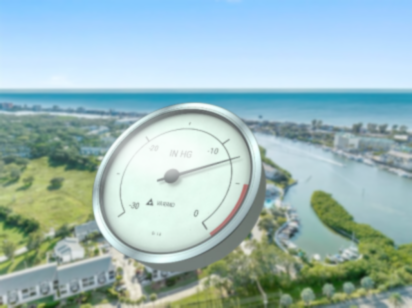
-7.5 inHg
